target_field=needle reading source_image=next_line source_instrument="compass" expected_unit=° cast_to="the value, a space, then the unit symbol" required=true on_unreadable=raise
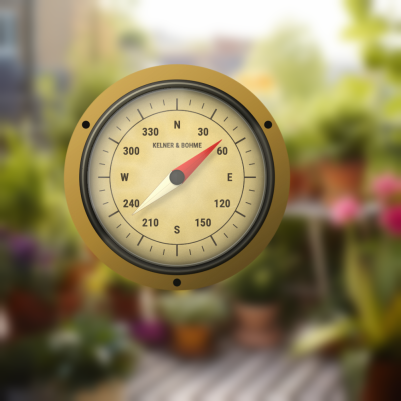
50 °
